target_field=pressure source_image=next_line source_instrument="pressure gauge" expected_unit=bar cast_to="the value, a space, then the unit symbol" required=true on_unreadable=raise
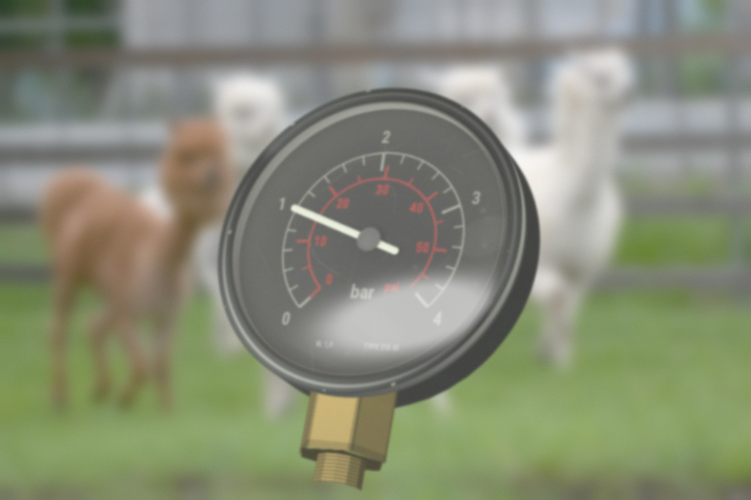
1 bar
